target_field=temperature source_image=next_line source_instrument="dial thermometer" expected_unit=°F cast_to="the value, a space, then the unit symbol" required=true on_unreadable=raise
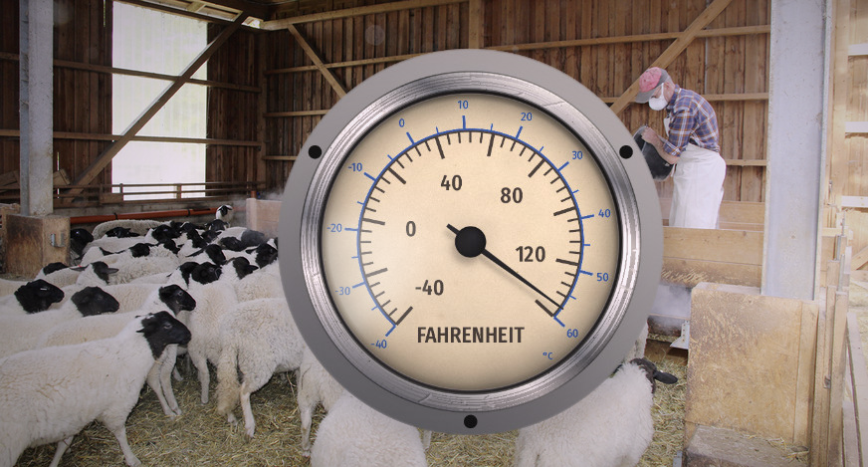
136 °F
